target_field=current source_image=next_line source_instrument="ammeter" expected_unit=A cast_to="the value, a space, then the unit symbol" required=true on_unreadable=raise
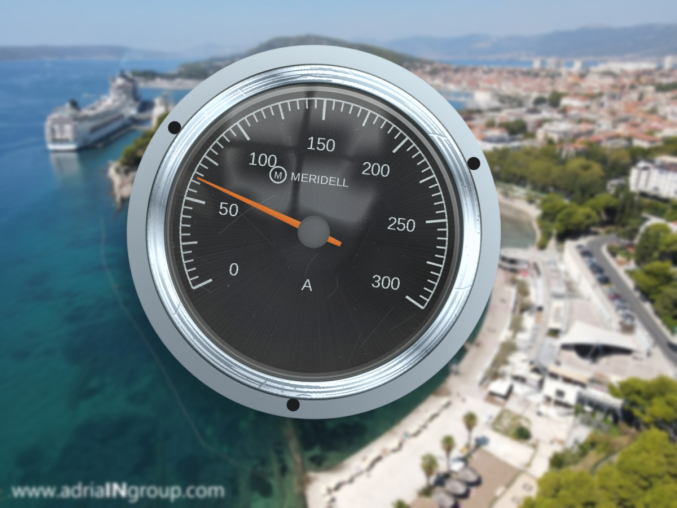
62.5 A
